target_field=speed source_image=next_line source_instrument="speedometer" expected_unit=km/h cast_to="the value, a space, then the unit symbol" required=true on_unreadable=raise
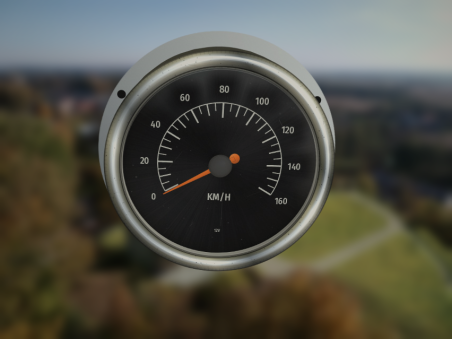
0 km/h
